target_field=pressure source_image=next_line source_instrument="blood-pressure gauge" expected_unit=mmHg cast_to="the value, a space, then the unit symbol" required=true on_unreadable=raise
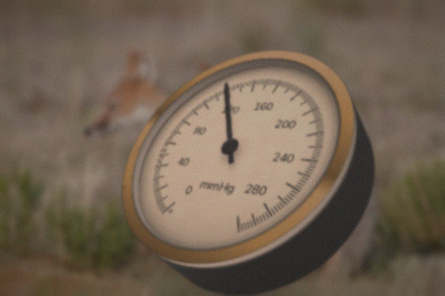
120 mmHg
